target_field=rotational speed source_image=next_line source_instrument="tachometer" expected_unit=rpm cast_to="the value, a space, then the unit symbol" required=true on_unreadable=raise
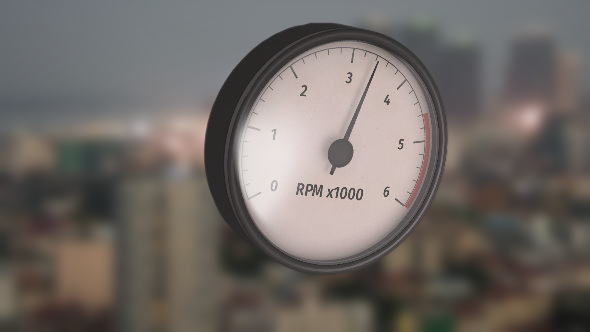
3400 rpm
